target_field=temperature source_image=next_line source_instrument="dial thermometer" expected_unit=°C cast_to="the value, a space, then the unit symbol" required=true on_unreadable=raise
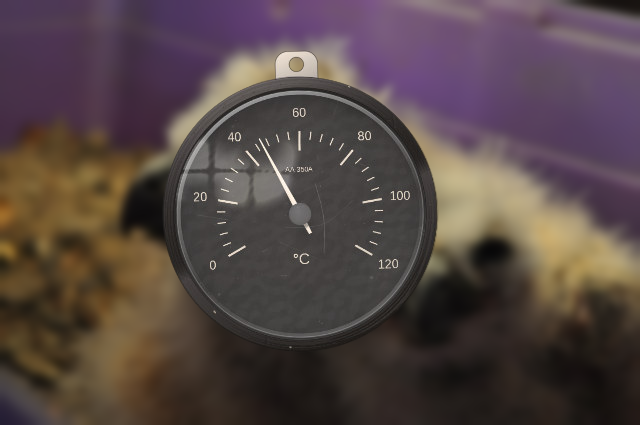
46 °C
